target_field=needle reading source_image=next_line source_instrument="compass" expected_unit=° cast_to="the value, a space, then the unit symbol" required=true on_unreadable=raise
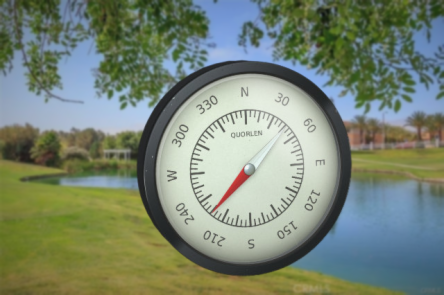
225 °
